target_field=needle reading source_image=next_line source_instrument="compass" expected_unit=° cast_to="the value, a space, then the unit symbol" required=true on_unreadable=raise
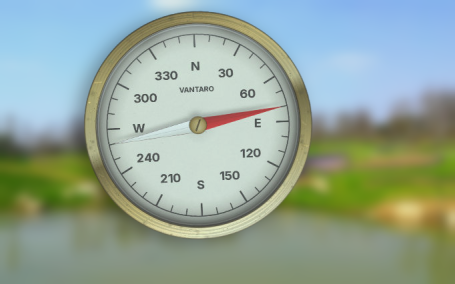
80 °
